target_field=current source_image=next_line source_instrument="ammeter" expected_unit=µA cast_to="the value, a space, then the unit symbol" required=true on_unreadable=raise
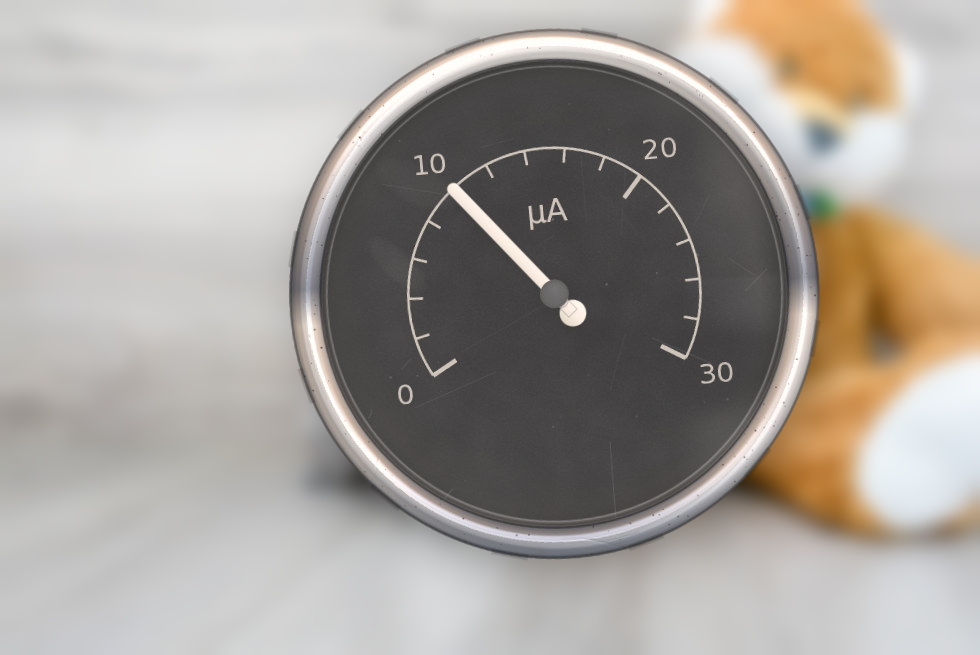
10 µA
